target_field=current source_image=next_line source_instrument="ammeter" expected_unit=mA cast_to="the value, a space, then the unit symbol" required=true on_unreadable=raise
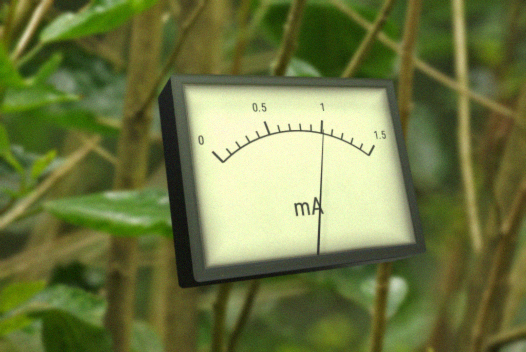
1 mA
